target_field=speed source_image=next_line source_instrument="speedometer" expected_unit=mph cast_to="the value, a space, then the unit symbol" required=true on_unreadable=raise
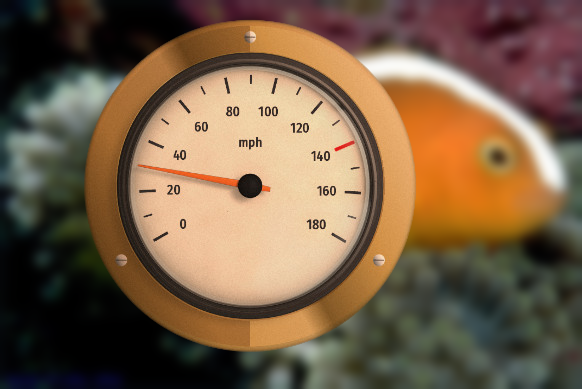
30 mph
